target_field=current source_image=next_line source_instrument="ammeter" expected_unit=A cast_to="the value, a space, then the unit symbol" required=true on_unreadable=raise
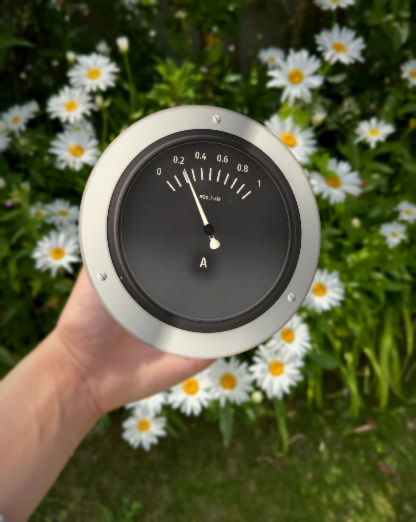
0.2 A
